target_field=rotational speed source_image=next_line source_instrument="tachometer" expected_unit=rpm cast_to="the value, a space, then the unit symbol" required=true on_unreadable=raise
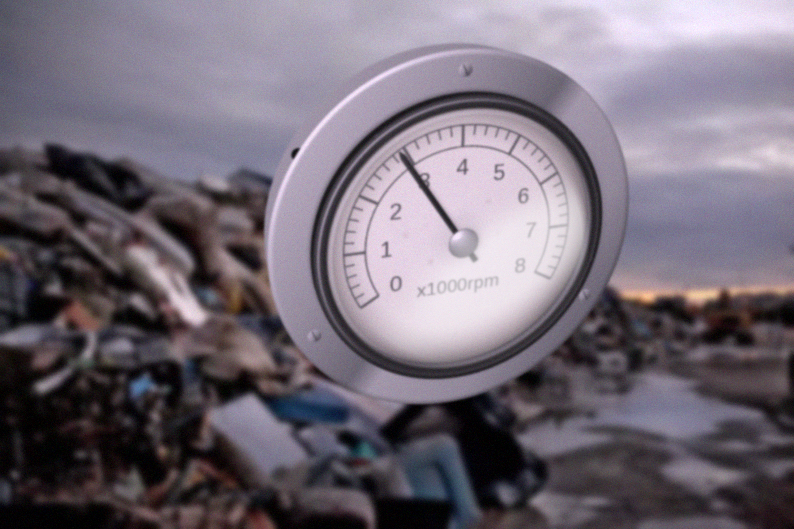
2900 rpm
